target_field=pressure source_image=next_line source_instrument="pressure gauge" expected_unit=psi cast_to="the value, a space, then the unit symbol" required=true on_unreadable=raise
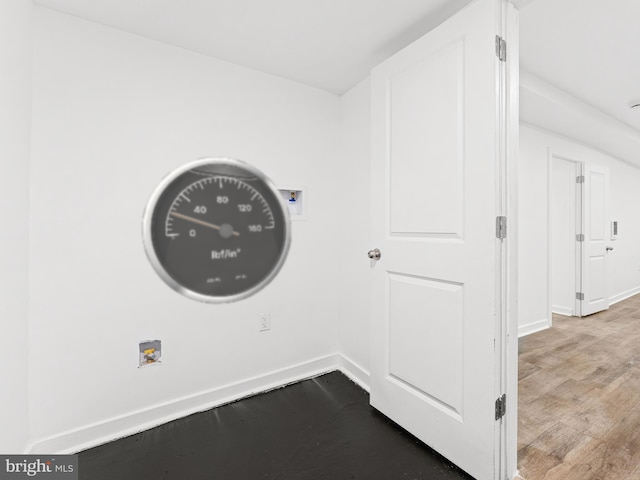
20 psi
